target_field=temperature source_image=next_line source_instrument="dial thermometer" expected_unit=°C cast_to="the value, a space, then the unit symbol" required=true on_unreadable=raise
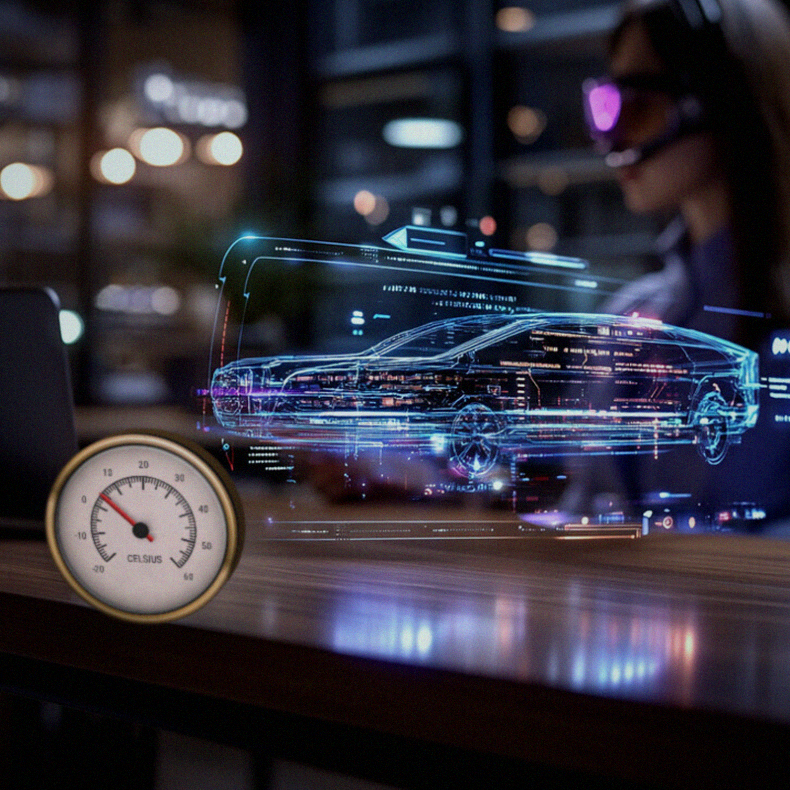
5 °C
